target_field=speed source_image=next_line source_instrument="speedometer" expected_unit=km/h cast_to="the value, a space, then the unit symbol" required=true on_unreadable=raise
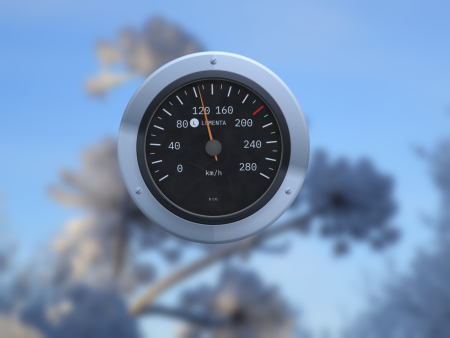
125 km/h
